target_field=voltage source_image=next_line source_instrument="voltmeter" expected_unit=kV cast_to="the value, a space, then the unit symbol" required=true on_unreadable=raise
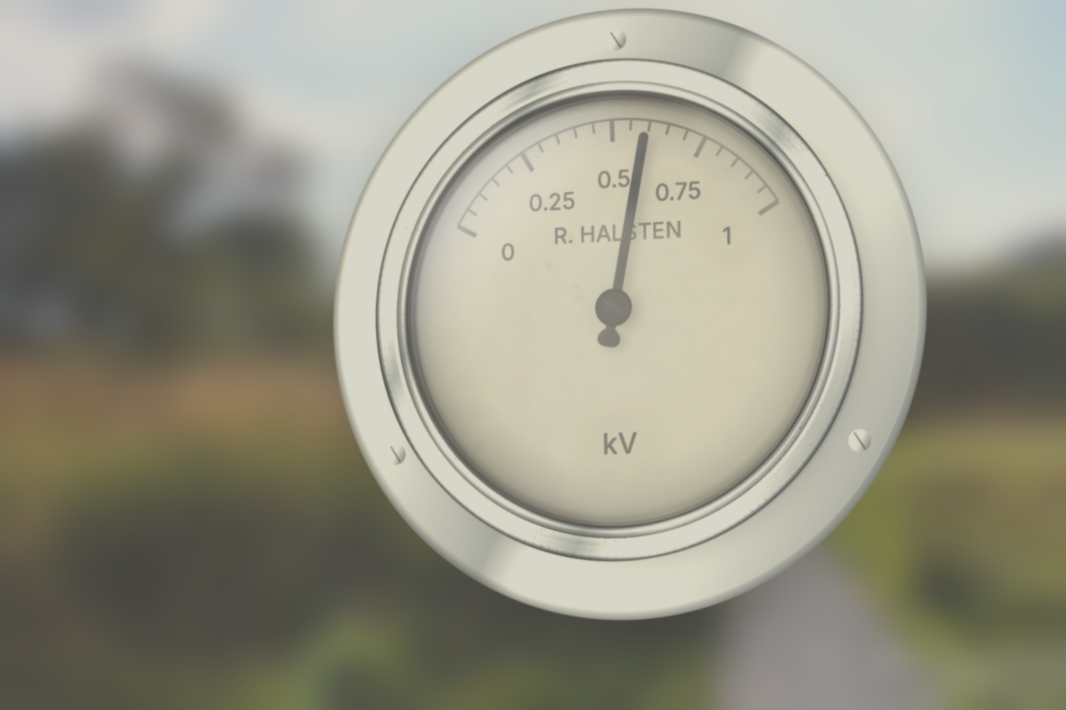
0.6 kV
